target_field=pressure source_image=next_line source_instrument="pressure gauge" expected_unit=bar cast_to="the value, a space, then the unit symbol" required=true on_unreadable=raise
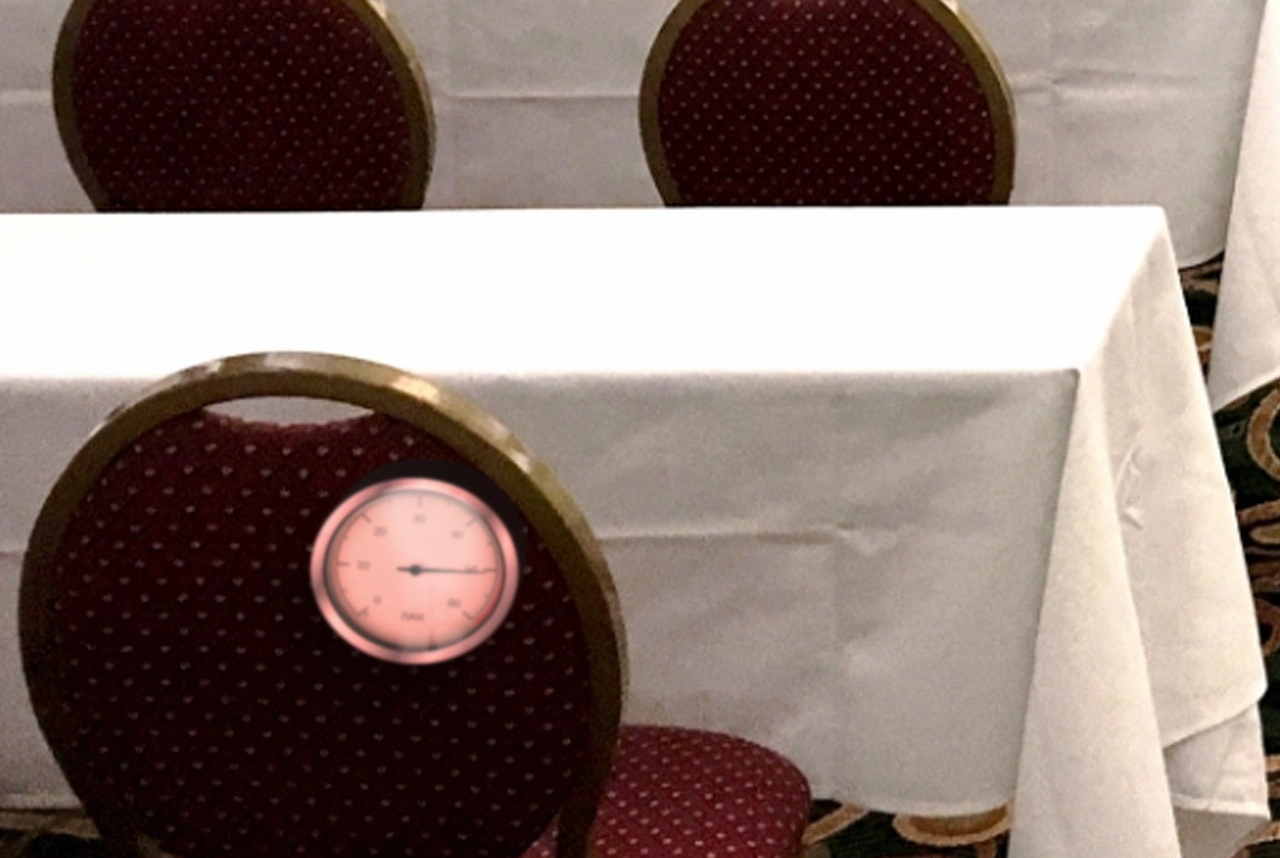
50 bar
